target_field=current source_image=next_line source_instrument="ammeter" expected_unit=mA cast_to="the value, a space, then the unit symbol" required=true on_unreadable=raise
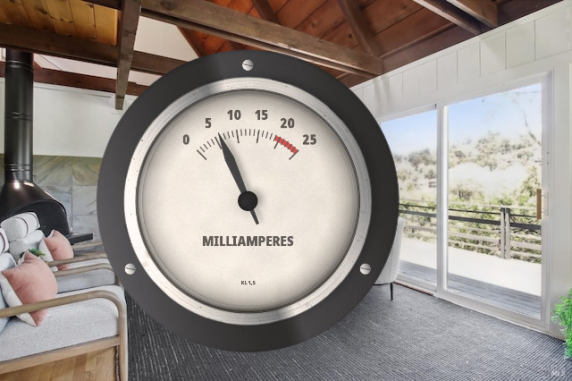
6 mA
